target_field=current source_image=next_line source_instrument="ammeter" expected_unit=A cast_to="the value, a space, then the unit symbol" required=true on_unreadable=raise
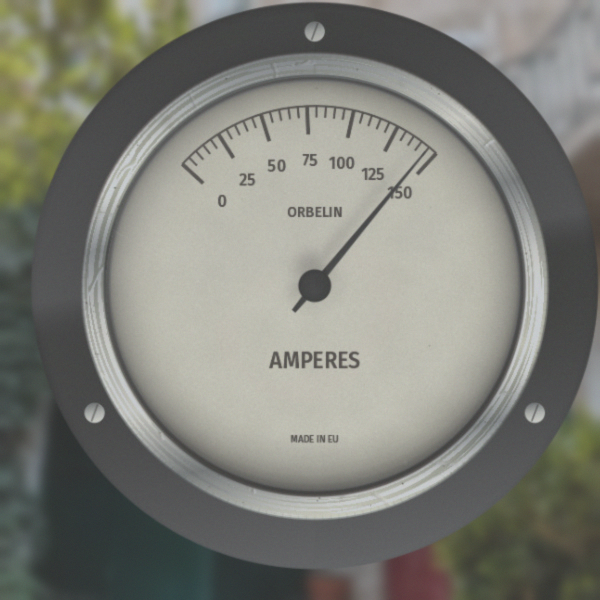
145 A
